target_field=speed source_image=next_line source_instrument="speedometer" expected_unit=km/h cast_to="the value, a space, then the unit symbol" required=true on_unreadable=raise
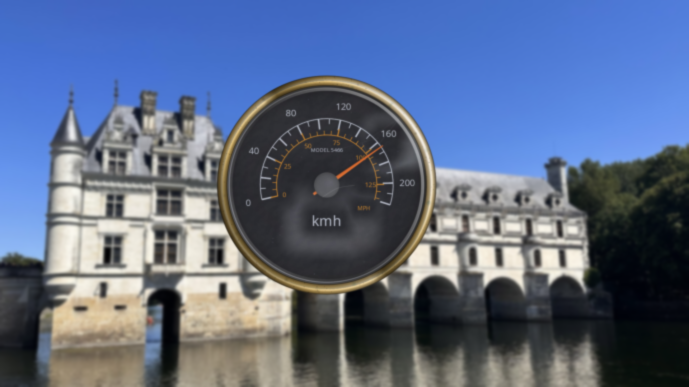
165 km/h
